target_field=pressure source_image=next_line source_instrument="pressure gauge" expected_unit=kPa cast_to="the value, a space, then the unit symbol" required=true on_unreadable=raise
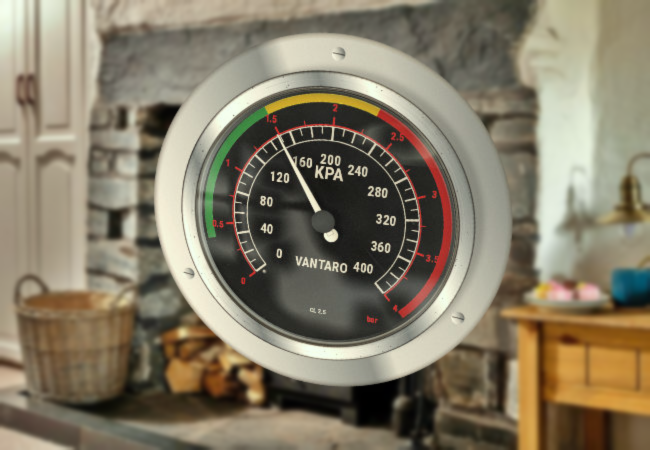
150 kPa
